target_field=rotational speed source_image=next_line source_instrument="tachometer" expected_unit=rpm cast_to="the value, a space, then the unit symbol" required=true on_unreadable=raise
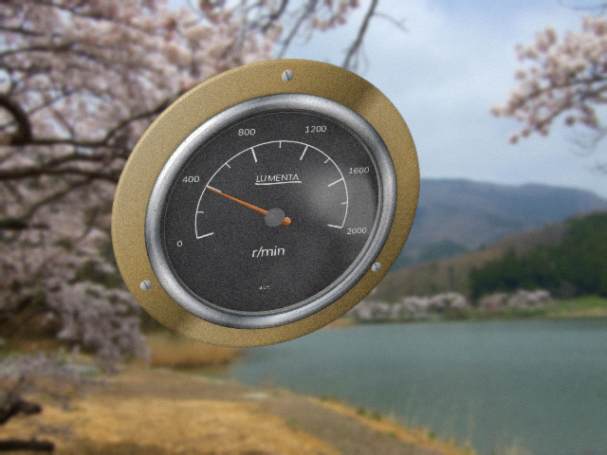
400 rpm
